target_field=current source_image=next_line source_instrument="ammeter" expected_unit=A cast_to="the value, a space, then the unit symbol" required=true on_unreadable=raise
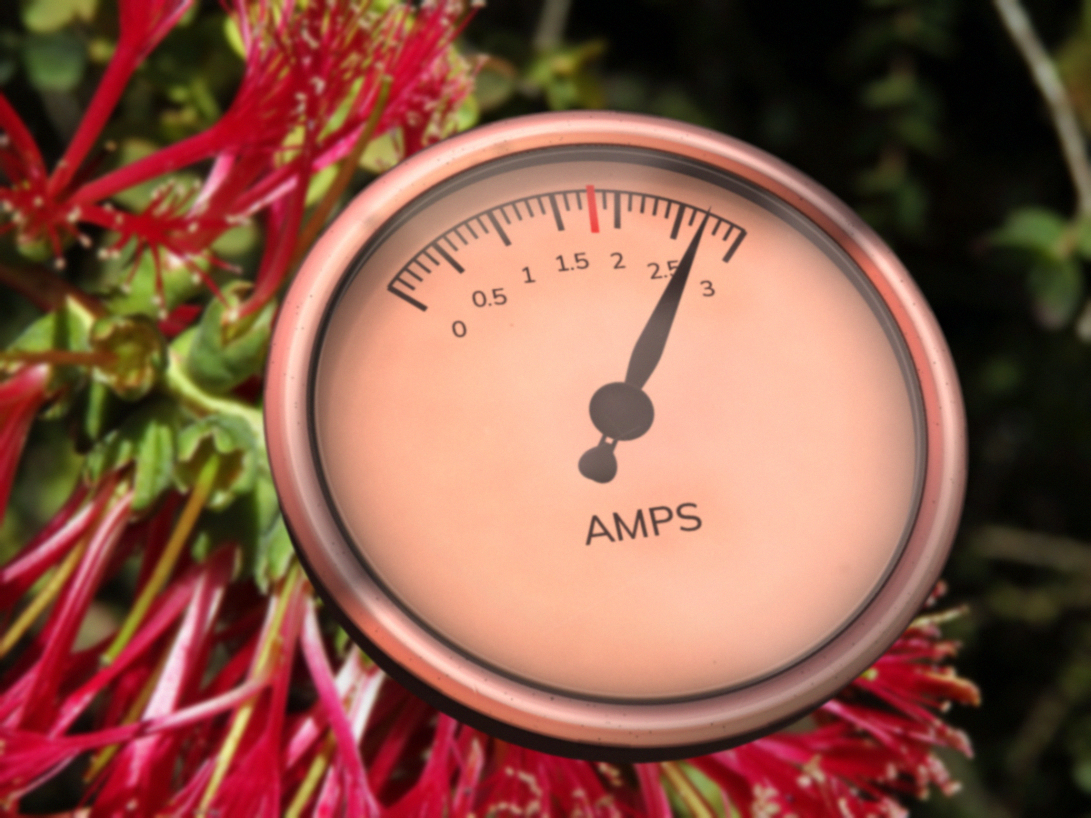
2.7 A
